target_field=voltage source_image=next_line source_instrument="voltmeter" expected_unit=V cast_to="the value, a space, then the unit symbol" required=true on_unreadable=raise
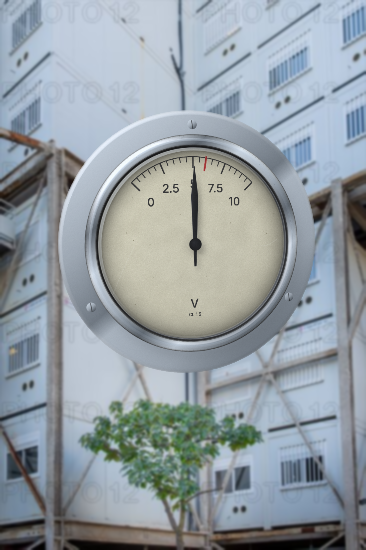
5 V
